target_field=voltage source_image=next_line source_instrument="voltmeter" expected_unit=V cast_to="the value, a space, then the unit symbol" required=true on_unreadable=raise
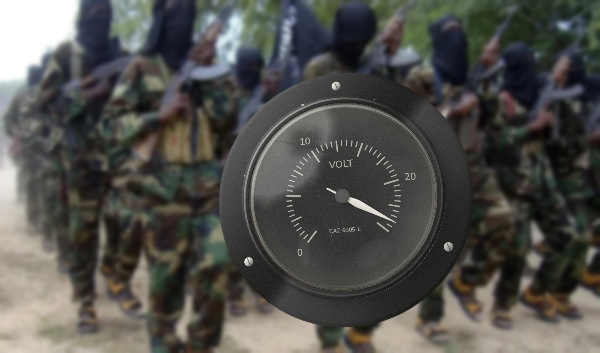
24 V
